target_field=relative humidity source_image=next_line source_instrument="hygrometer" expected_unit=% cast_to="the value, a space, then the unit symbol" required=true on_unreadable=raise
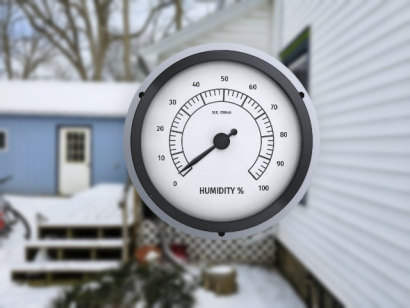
2 %
